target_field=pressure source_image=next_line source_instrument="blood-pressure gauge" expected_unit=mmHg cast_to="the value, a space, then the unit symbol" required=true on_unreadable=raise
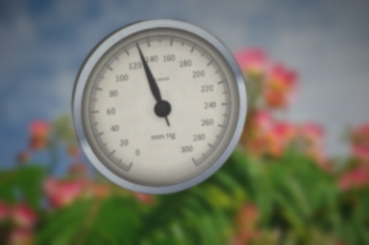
130 mmHg
